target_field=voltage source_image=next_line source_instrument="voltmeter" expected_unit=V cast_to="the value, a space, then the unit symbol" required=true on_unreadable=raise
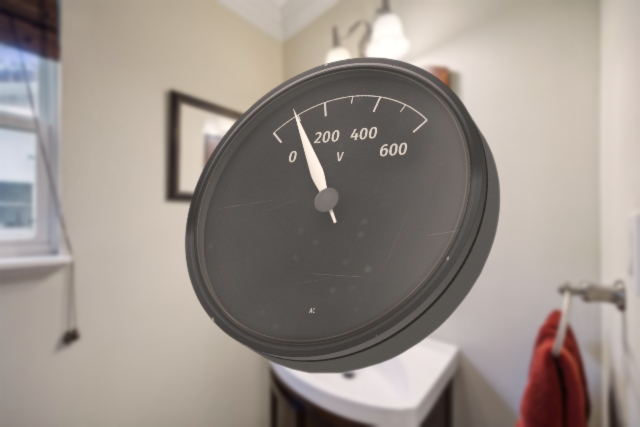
100 V
